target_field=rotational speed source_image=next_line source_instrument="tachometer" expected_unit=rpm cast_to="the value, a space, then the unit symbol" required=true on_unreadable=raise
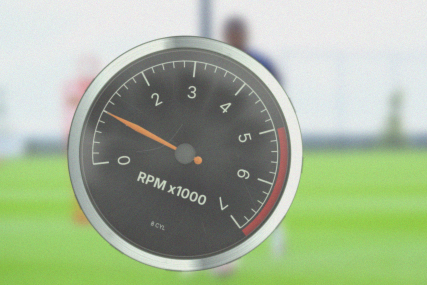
1000 rpm
